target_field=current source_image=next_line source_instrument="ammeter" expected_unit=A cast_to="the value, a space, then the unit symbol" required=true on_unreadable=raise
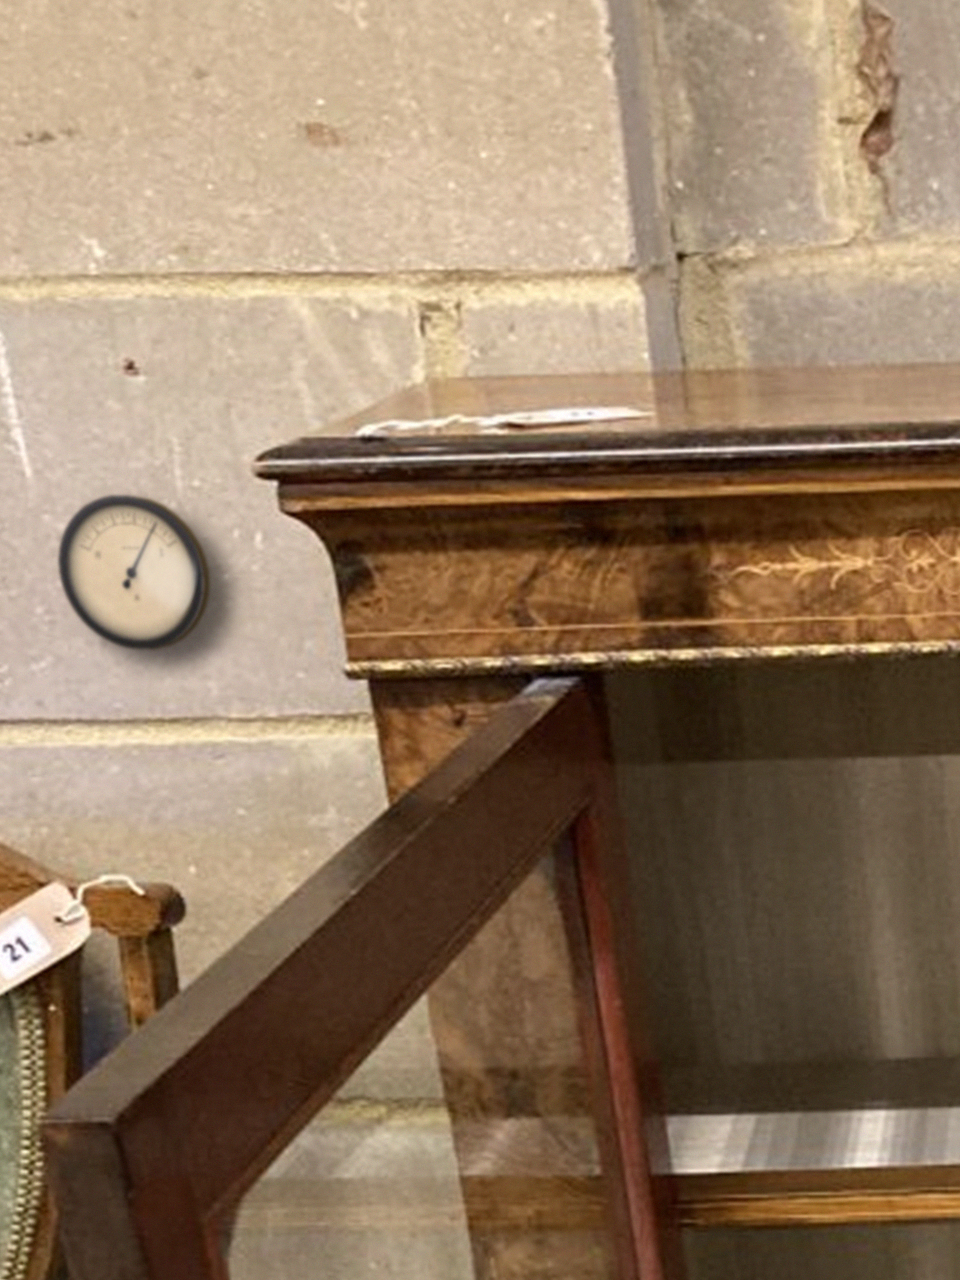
0.8 A
